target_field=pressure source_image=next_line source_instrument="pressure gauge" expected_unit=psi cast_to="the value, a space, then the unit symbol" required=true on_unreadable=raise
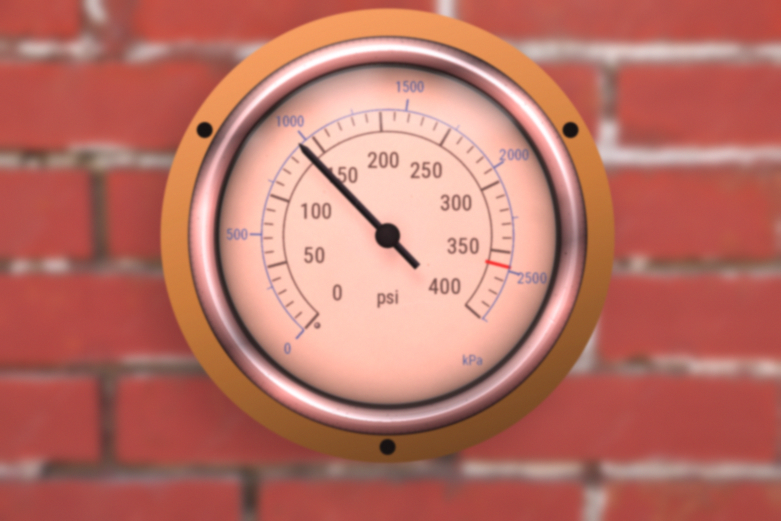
140 psi
